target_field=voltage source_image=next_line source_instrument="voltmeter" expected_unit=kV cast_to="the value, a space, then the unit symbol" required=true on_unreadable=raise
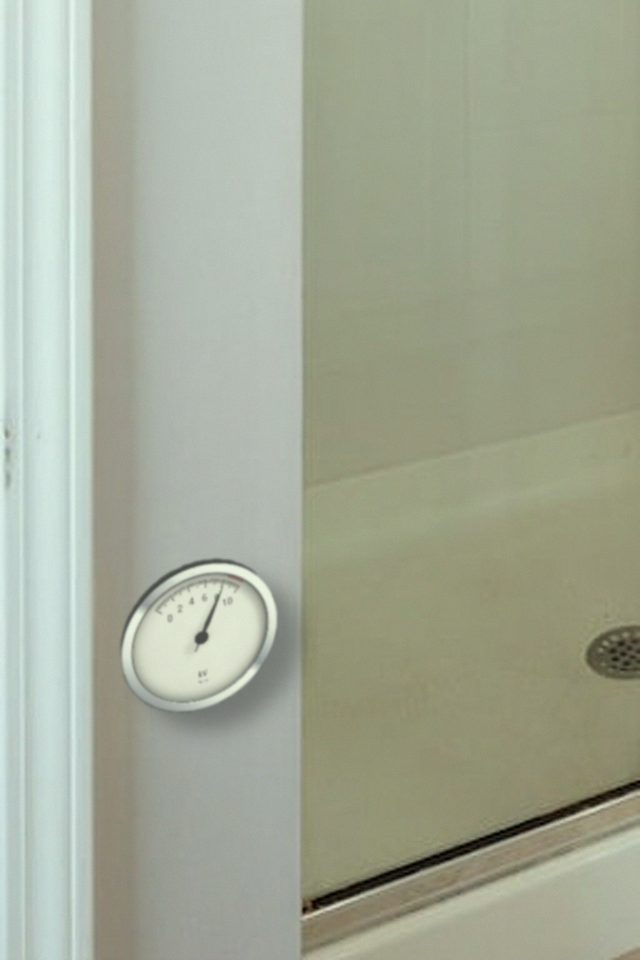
8 kV
